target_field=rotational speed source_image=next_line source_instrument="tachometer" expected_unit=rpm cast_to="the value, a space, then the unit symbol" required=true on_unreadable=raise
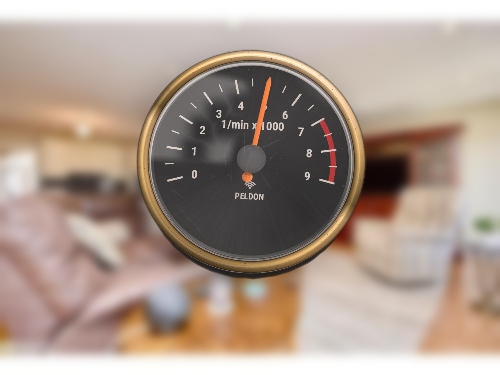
5000 rpm
